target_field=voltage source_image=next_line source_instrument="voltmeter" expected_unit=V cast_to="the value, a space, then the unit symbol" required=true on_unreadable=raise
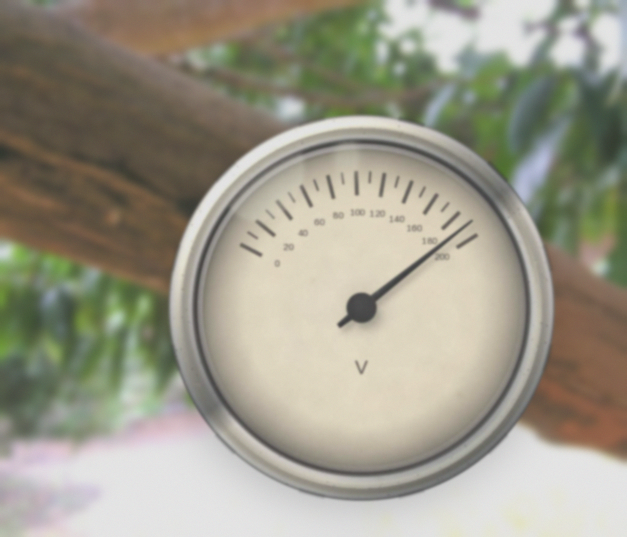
190 V
